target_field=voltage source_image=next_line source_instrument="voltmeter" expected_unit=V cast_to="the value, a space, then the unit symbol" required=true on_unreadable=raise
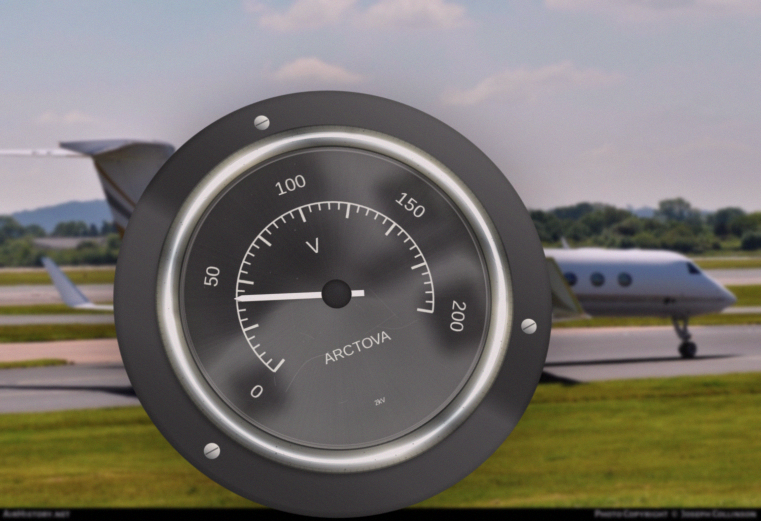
40 V
